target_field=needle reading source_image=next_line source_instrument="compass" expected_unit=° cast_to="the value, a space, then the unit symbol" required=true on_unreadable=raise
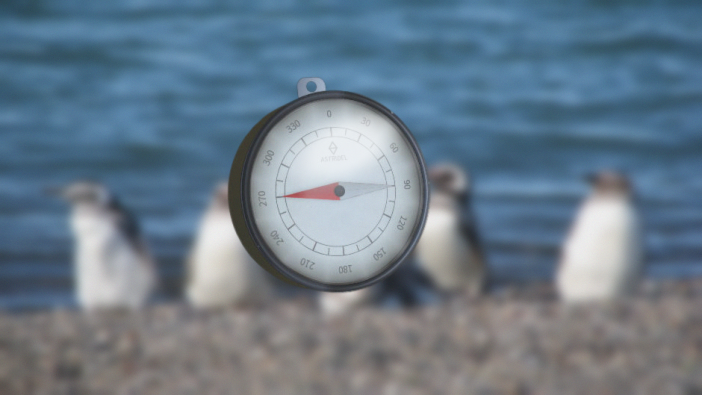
270 °
